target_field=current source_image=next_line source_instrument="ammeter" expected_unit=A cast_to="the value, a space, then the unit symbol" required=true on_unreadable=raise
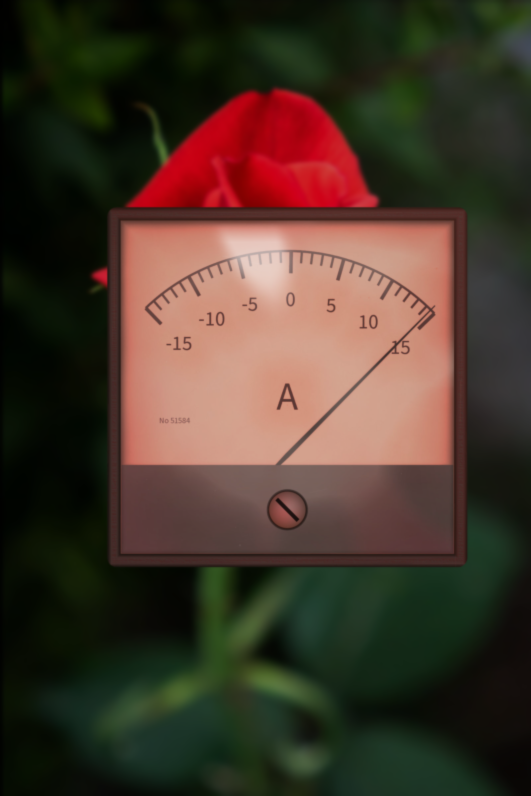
14.5 A
